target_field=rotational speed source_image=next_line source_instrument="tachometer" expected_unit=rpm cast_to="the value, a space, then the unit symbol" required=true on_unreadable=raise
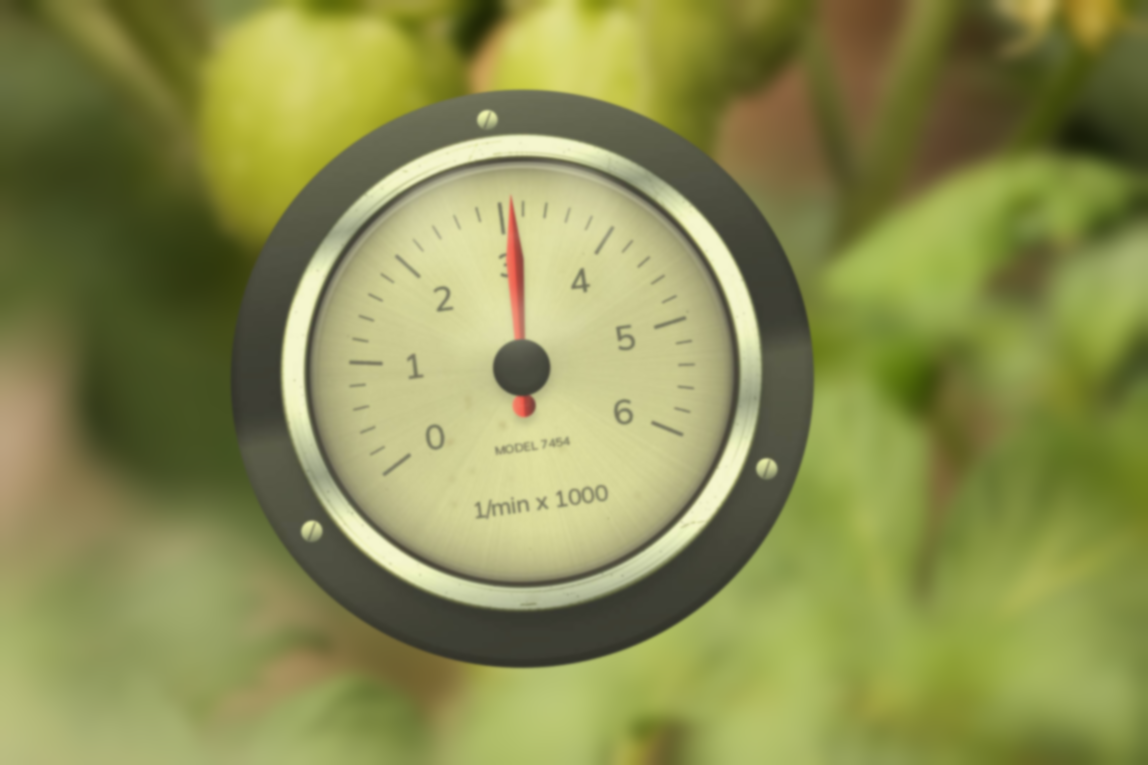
3100 rpm
